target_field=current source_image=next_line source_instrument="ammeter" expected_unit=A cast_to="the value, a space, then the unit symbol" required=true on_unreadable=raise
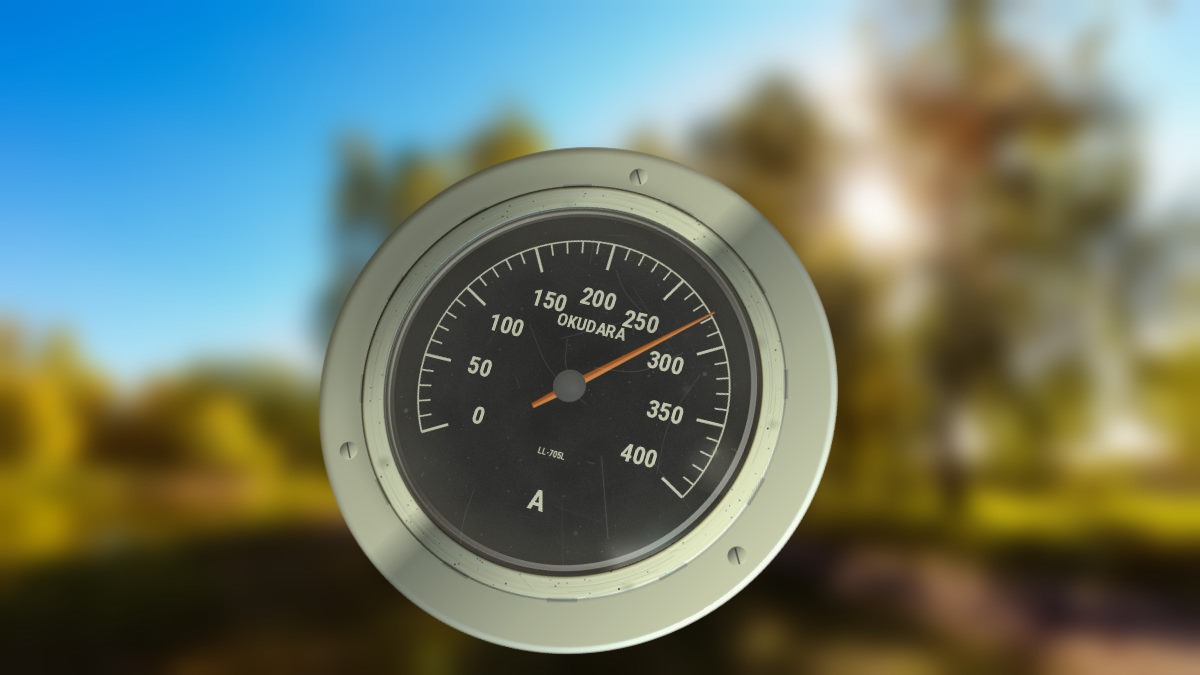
280 A
